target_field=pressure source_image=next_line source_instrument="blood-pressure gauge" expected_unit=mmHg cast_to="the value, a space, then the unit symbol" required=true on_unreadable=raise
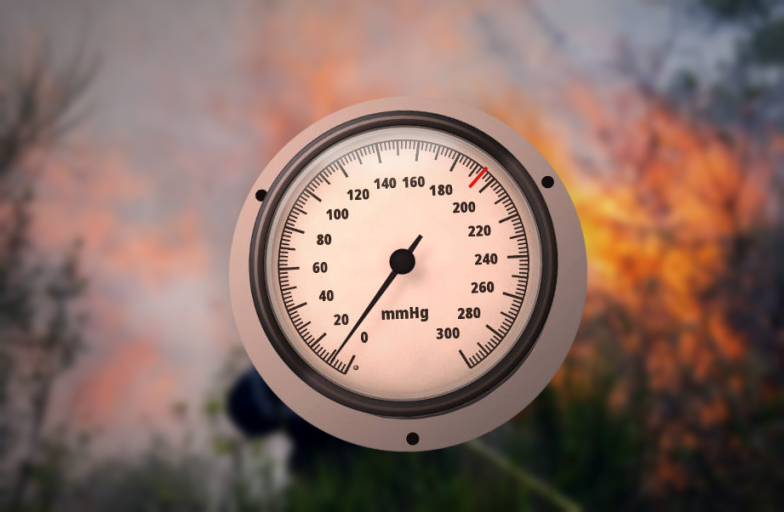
8 mmHg
